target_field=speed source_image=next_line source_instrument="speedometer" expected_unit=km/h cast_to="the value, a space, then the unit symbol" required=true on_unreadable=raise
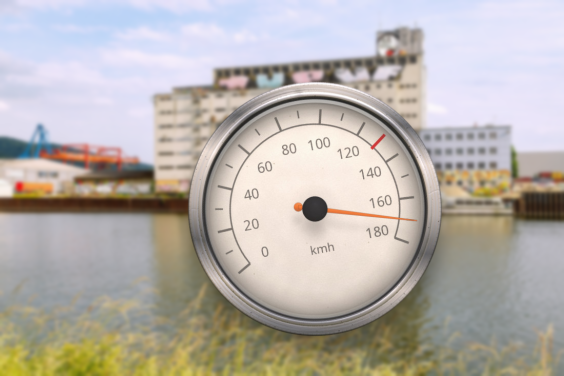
170 km/h
